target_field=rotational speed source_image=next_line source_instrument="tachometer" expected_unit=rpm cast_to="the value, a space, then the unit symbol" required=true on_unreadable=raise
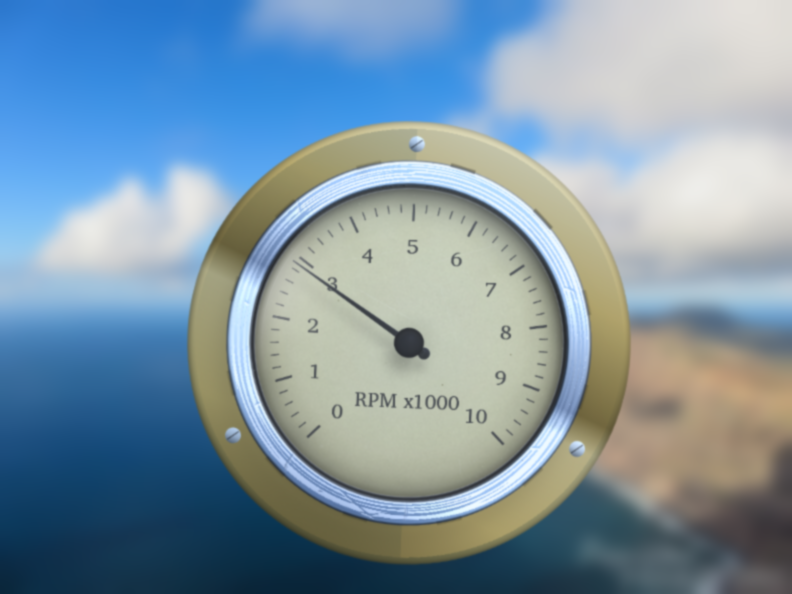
2900 rpm
